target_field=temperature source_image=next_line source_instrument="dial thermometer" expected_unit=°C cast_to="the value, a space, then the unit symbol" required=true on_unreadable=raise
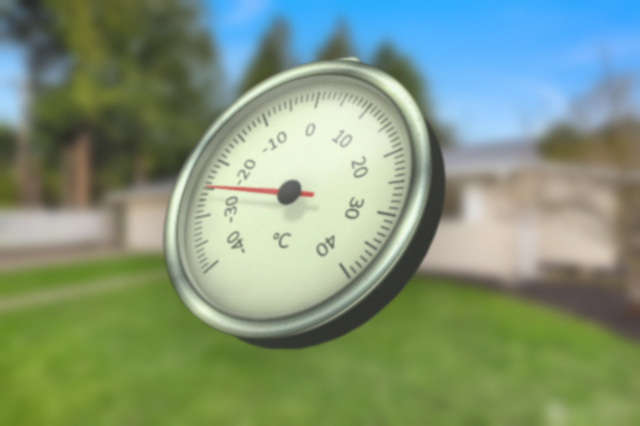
-25 °C
